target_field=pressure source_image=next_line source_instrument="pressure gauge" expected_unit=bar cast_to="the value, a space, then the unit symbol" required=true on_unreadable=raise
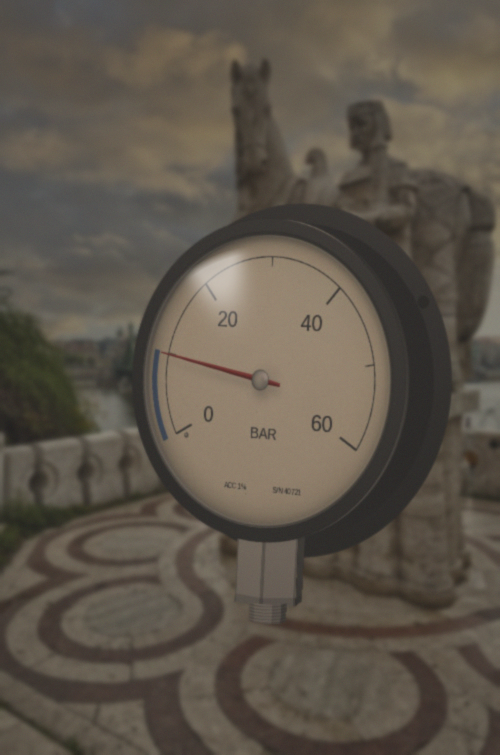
10 bar
